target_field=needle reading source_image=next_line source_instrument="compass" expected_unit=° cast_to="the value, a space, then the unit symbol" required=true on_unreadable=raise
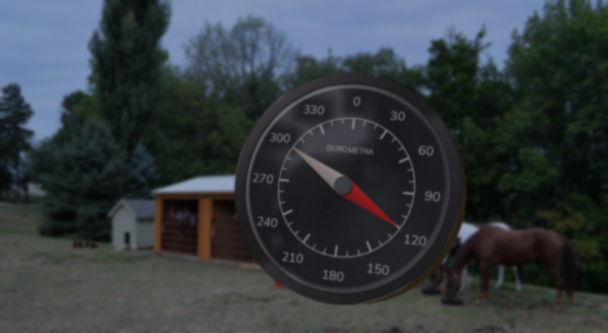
120 °
